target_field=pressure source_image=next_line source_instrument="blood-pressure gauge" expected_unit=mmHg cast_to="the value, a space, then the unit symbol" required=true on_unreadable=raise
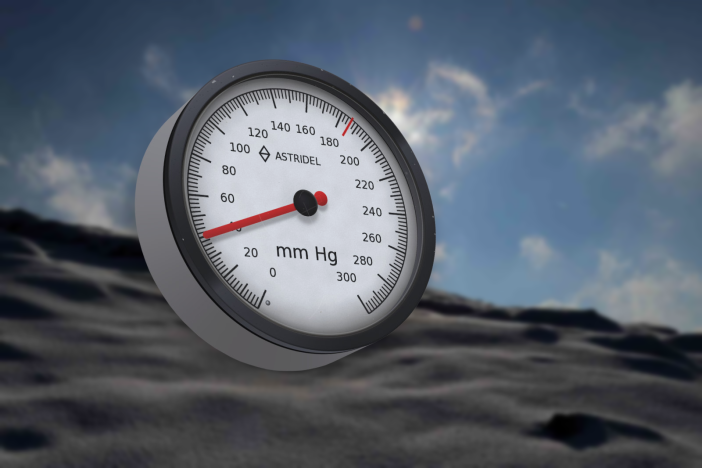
40 mmHg
